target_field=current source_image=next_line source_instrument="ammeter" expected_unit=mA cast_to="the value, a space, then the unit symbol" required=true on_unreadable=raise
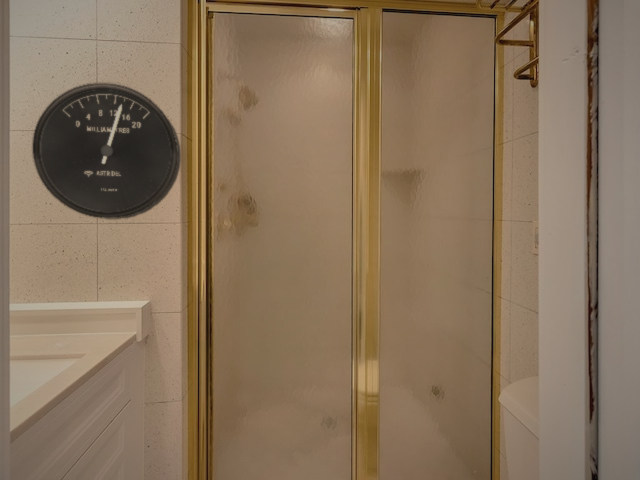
14 mA
